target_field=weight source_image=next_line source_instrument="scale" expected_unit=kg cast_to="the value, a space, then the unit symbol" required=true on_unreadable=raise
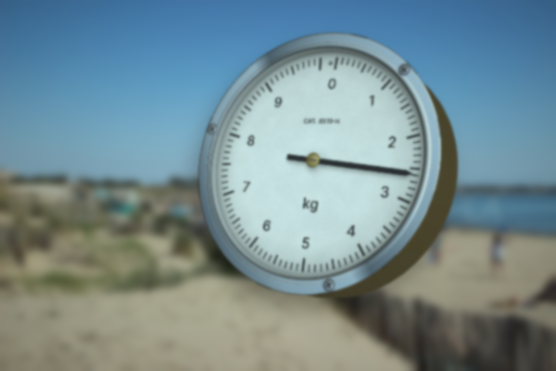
2.6 kg
